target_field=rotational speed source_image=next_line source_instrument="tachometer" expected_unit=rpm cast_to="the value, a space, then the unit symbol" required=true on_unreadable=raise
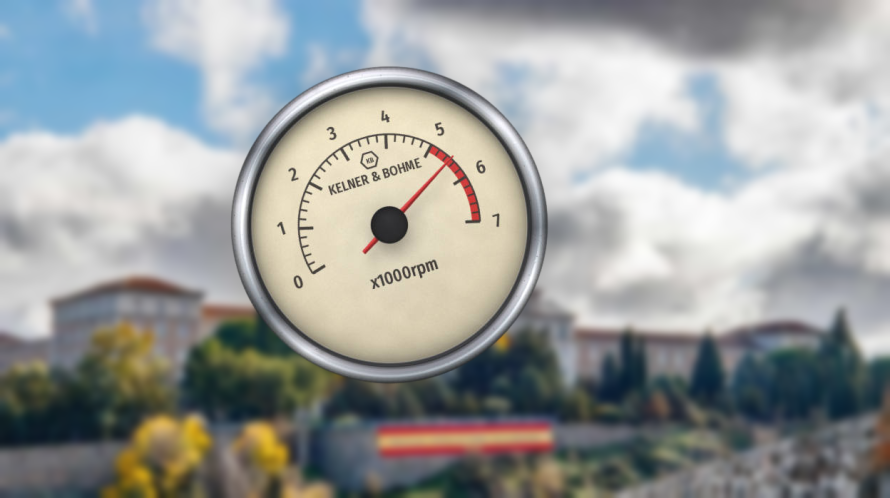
5500 rpm
